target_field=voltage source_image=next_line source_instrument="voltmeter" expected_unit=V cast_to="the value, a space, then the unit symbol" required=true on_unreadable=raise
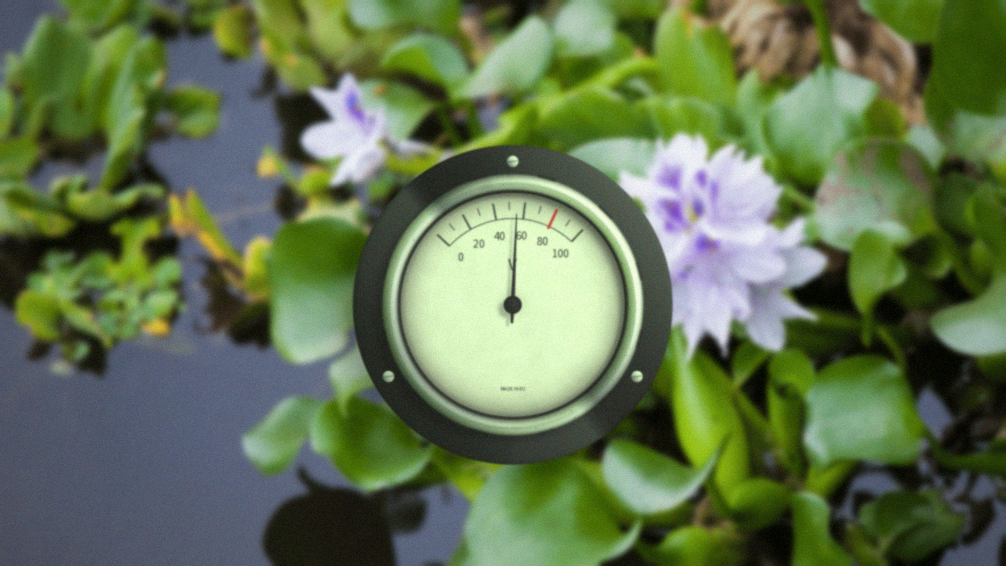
55 V
